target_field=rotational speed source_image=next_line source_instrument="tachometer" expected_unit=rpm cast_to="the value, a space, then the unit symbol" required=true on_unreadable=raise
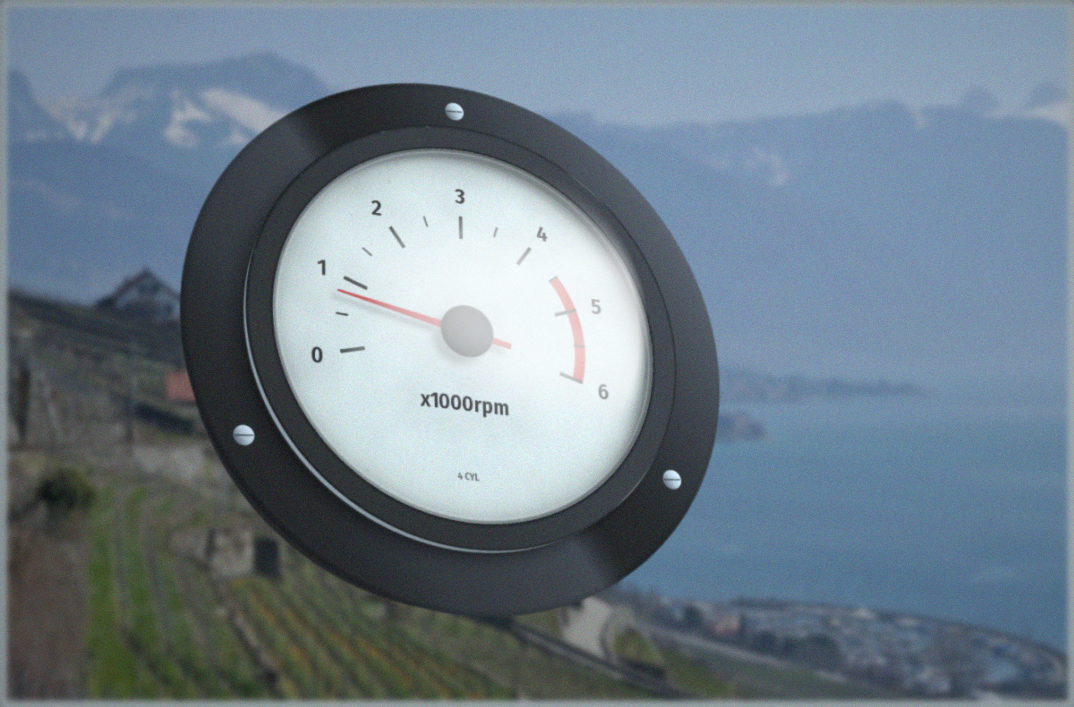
750 rpm
